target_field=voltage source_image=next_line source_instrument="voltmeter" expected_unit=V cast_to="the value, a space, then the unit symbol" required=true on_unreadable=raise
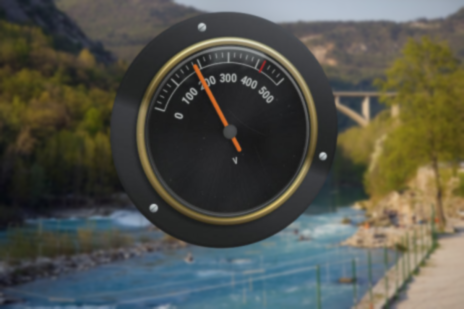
180 V
